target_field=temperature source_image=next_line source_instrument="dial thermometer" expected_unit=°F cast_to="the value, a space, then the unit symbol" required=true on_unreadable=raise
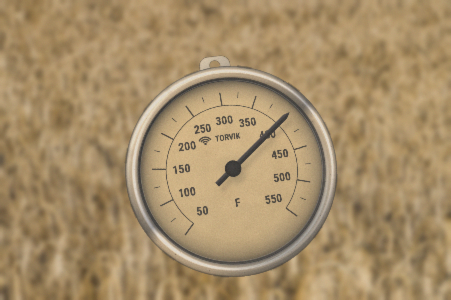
400 °F
